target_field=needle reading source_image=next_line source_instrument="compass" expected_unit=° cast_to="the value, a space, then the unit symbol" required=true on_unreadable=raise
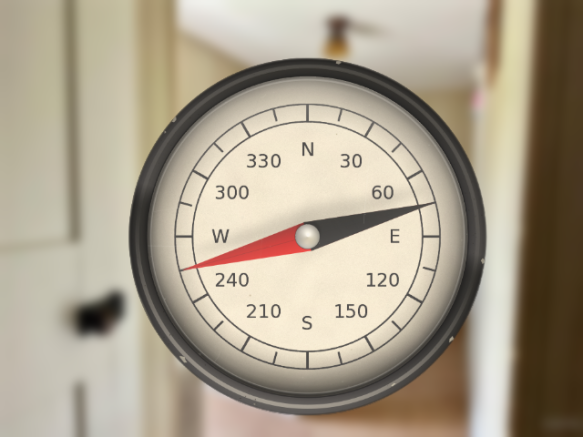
255 °
